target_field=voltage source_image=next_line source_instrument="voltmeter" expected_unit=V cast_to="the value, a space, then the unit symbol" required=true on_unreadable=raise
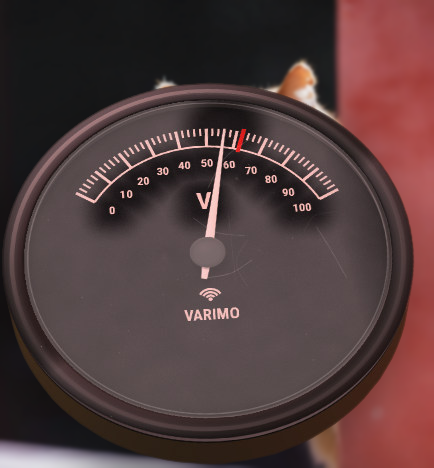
56 V
